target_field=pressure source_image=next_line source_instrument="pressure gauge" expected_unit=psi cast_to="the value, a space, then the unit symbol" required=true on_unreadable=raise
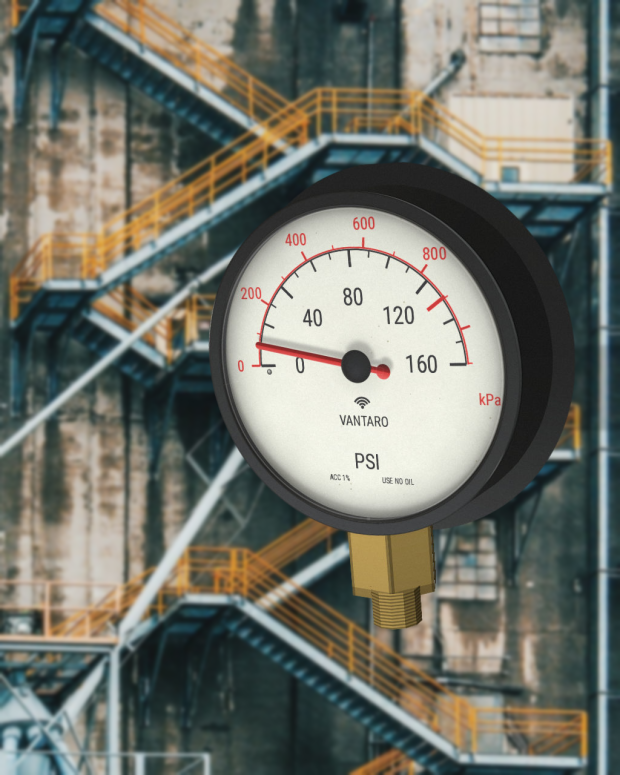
10 psi
